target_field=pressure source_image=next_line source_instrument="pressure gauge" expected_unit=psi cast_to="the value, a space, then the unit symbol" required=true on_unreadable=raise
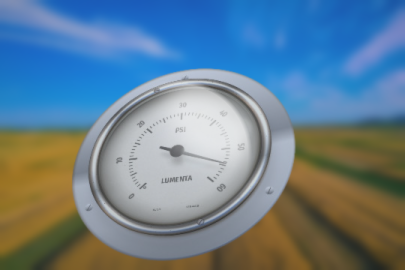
55 psi
